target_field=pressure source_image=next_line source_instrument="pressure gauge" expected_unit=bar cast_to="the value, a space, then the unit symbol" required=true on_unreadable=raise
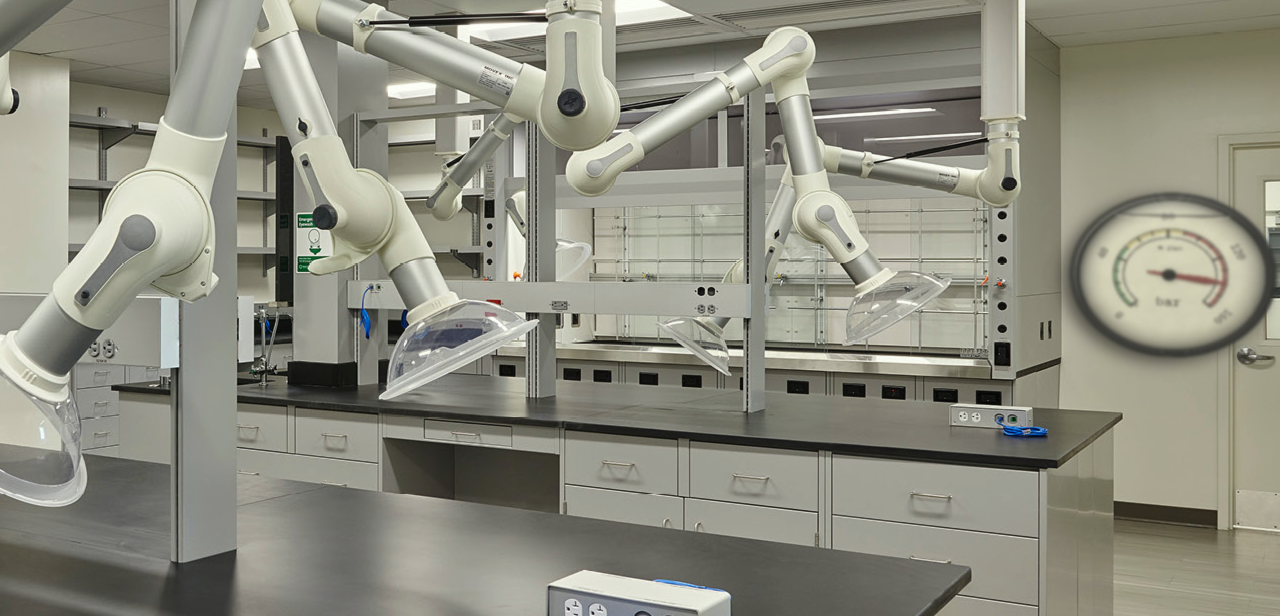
140 bar
